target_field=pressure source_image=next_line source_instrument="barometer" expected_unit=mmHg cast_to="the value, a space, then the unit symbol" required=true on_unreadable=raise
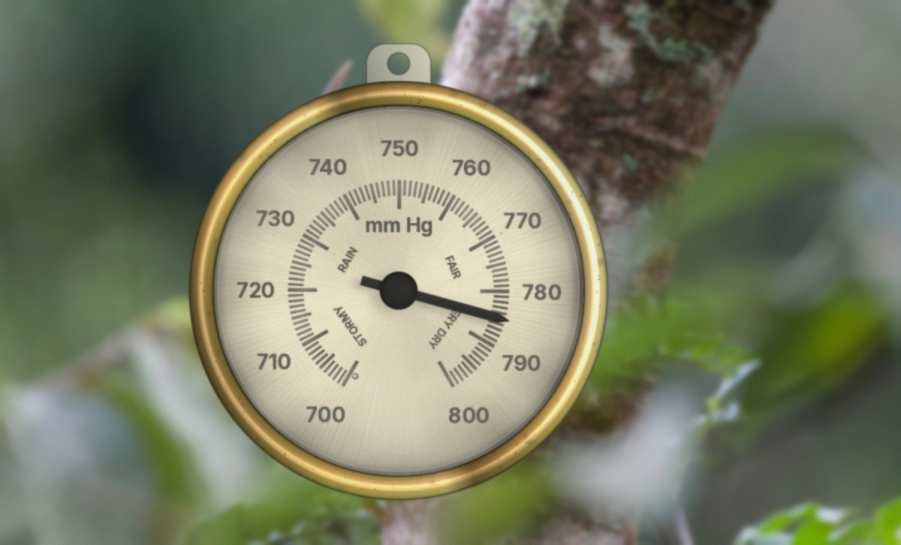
785 mmHg
